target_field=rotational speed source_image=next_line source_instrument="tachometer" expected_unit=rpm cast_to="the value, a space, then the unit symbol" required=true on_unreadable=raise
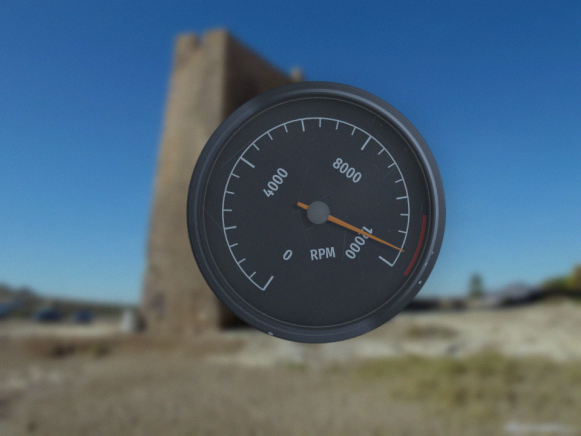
11500 rpm
